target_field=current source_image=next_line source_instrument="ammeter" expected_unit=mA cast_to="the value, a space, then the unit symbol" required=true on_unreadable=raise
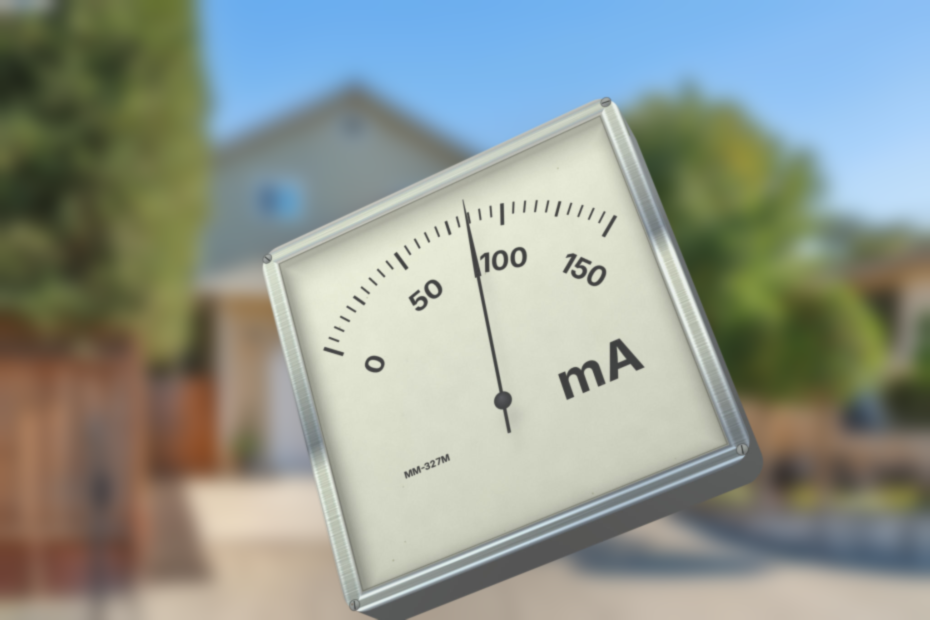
85 mA
